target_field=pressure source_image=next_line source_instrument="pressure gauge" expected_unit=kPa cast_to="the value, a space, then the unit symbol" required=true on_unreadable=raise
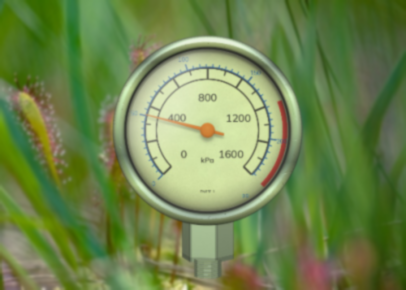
350 kPa
